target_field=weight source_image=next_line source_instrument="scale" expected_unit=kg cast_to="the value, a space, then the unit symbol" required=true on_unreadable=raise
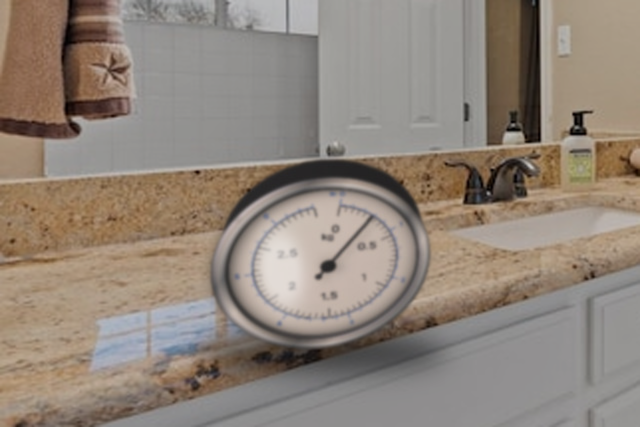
0.25 kg
